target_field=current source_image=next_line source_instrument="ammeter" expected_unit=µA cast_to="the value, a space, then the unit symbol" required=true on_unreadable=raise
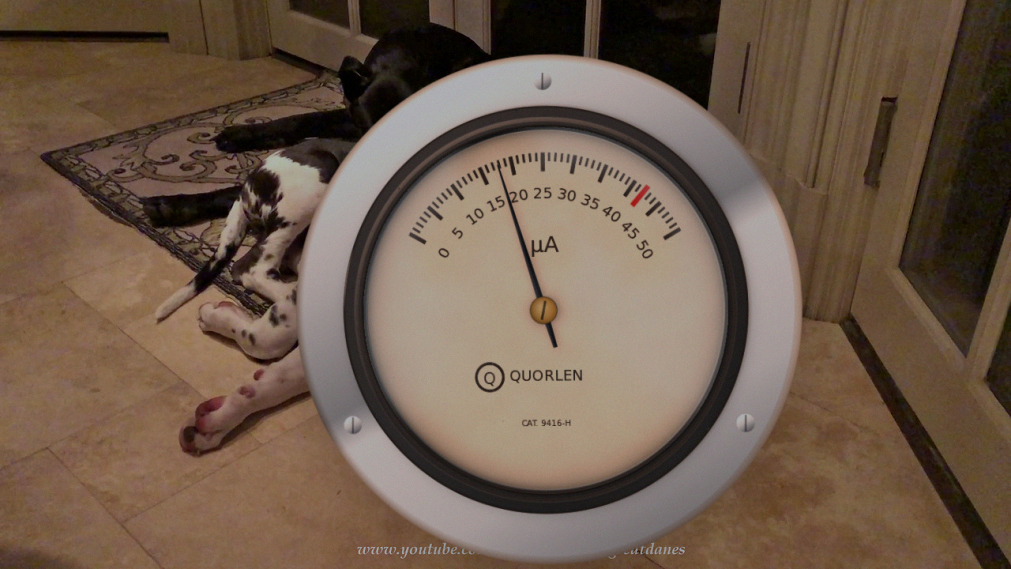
18 µA
